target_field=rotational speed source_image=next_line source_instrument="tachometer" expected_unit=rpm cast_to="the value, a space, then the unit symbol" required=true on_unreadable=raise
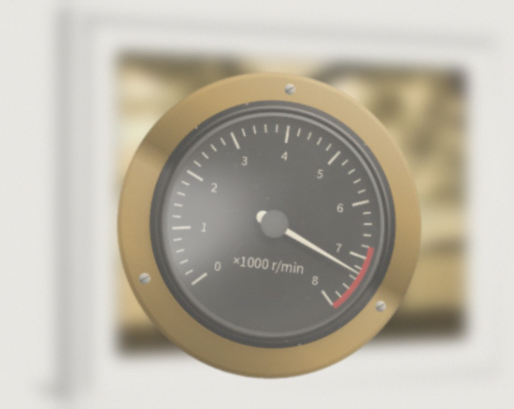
7300 rpm
